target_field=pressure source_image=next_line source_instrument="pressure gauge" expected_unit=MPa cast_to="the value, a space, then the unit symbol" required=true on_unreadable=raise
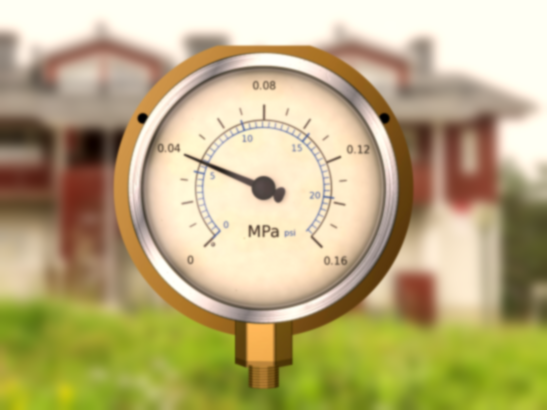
0.04 MPa
